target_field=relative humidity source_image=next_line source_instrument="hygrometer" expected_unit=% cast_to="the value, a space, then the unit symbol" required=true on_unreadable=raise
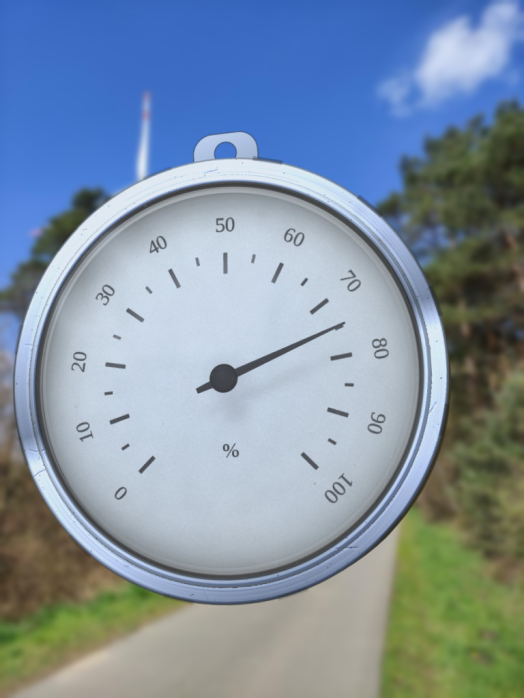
75 %
